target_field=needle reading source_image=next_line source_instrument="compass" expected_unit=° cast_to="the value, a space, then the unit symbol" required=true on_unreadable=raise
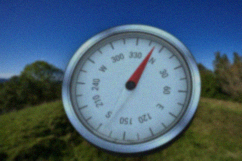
352.5 °
